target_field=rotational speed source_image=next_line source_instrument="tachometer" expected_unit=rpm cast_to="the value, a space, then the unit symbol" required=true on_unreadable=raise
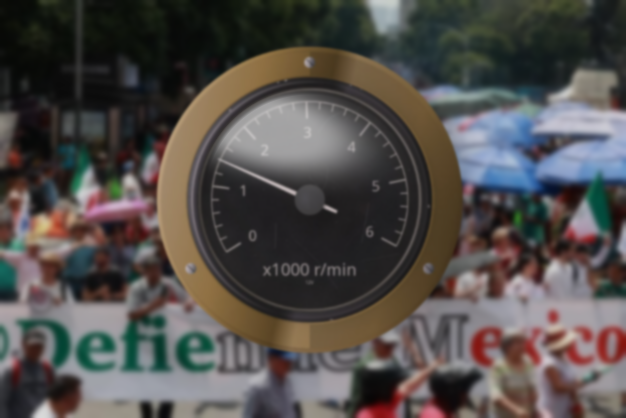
1400 rpm
